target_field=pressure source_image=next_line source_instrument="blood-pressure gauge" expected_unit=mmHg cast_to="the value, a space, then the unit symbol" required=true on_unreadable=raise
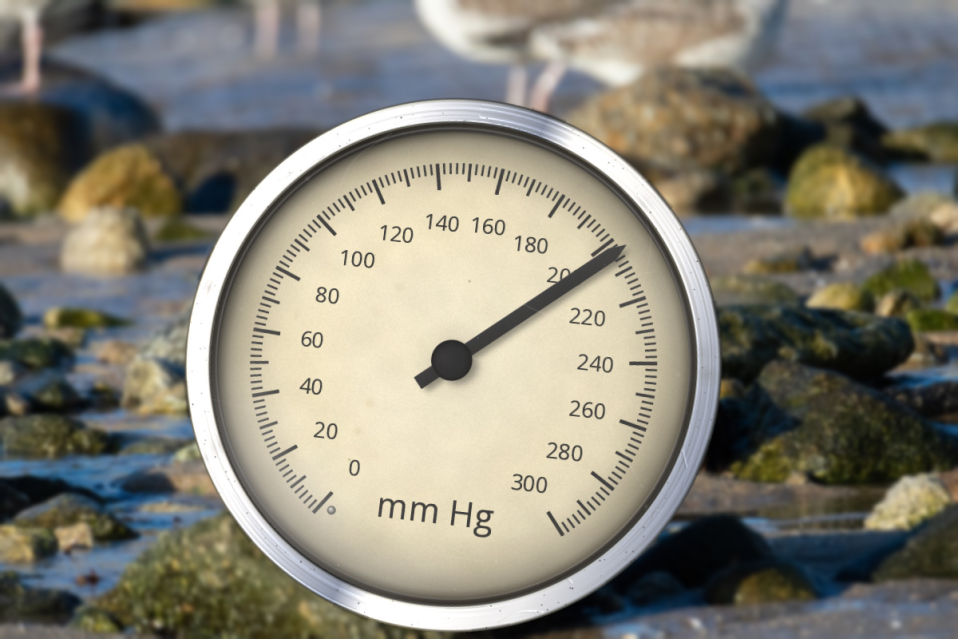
204 mmHg
